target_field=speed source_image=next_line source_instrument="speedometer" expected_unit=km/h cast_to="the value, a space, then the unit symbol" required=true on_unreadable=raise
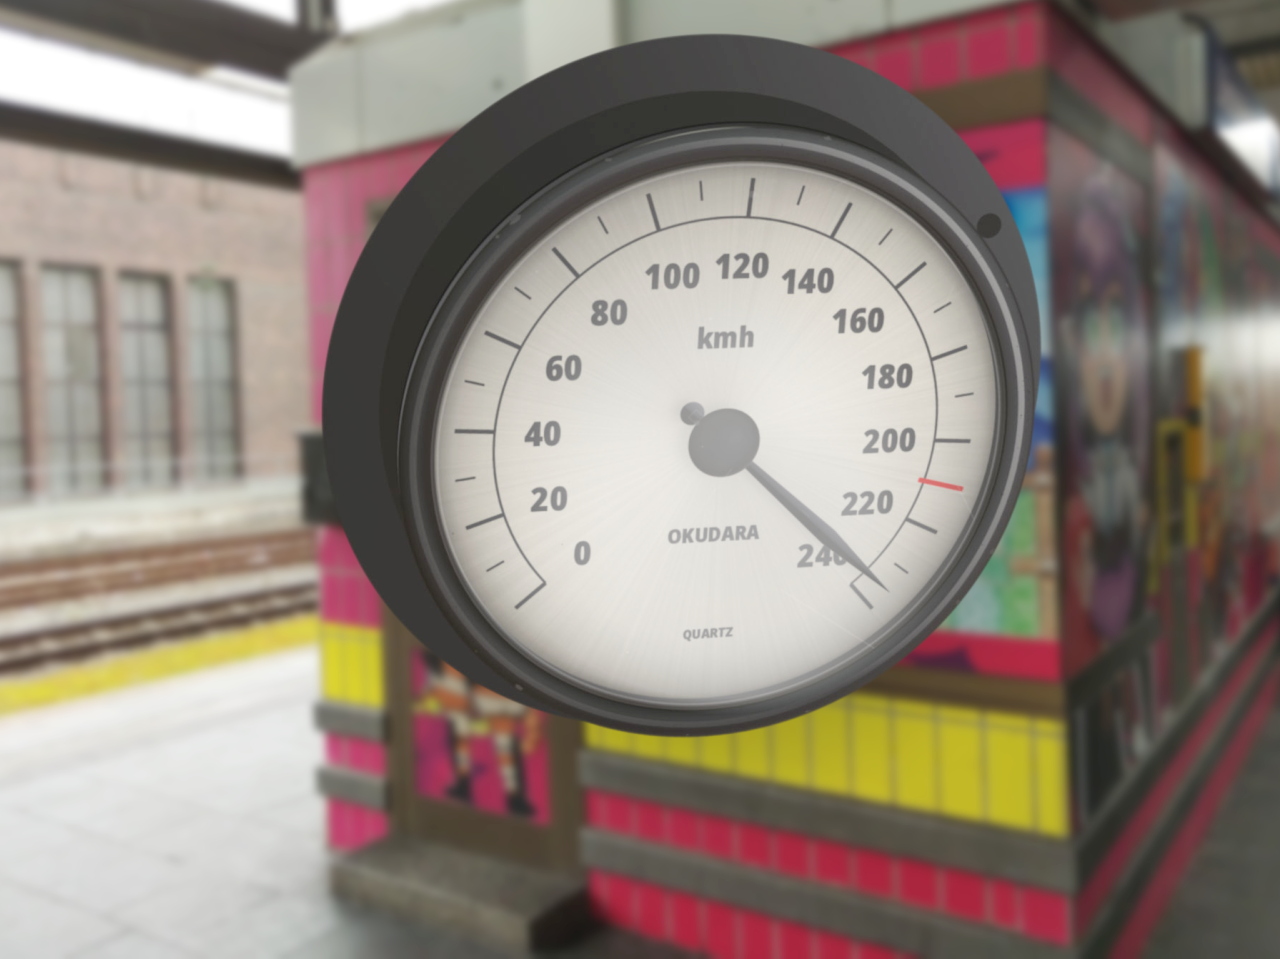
235 km/h
